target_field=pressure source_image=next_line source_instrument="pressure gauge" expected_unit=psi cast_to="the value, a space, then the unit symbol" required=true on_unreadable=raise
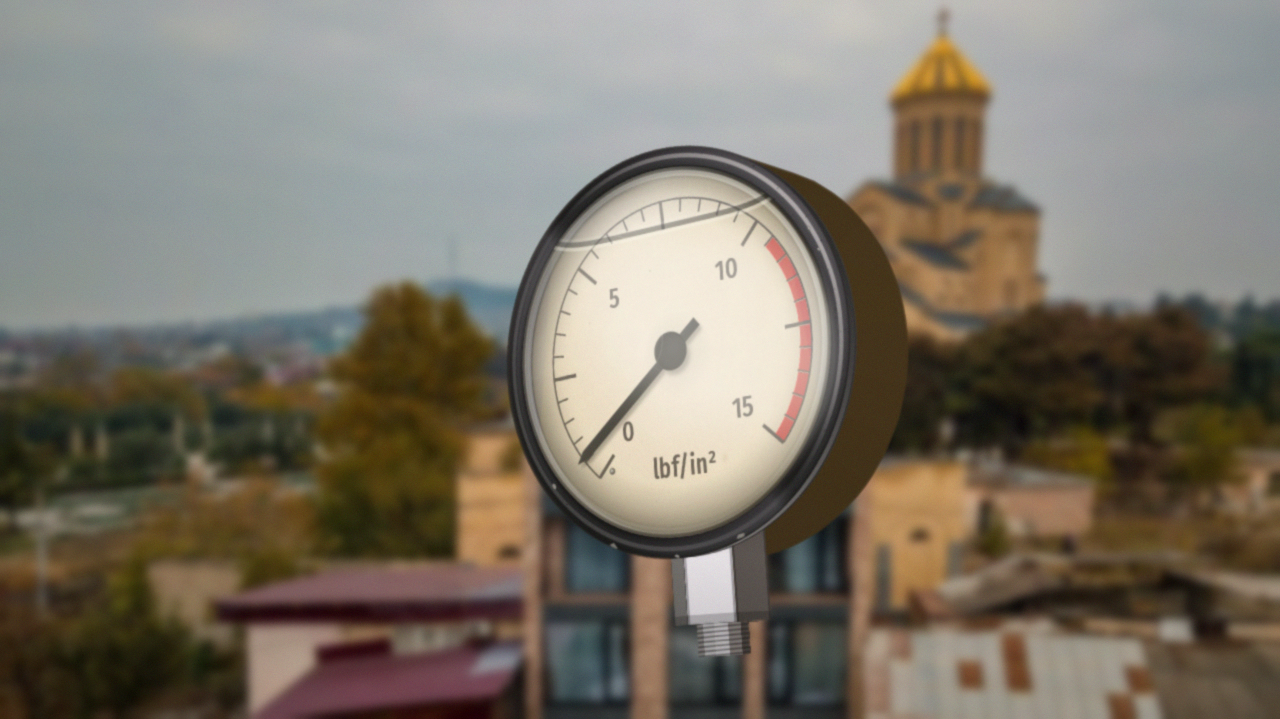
0.5 psi
